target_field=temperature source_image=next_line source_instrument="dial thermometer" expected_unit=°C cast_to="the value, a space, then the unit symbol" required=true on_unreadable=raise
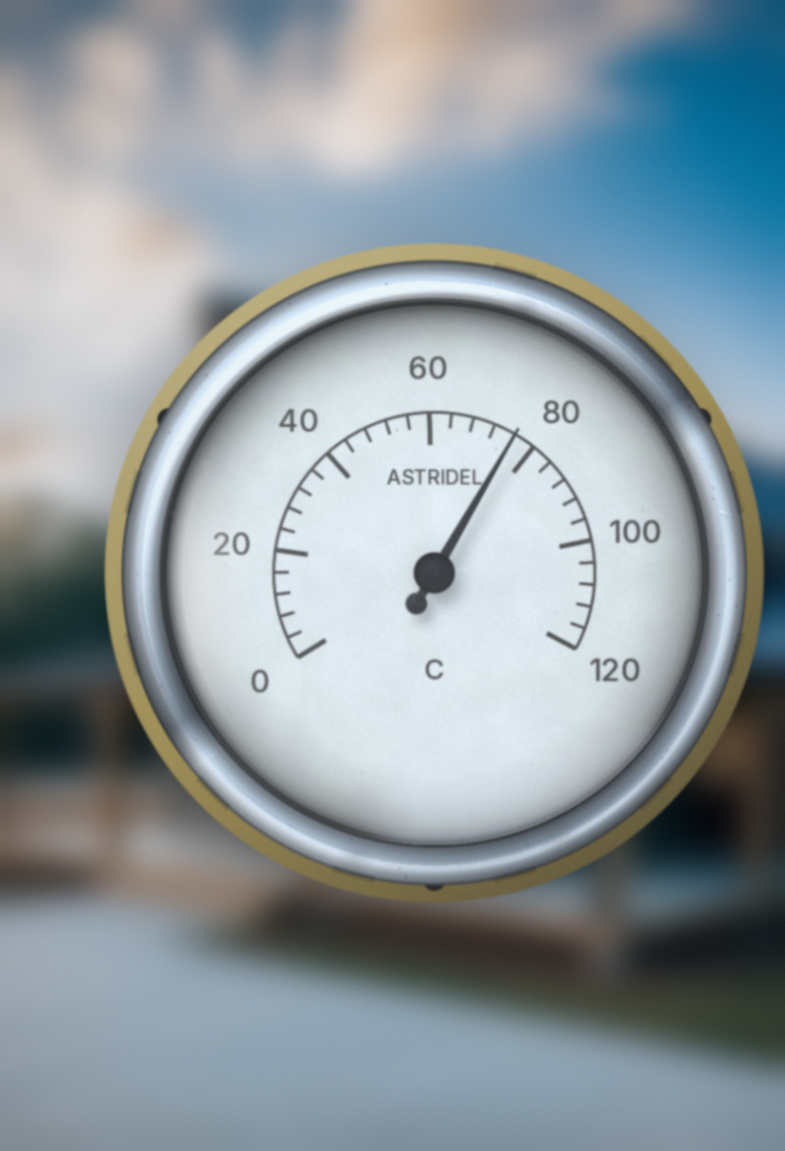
76 °C
